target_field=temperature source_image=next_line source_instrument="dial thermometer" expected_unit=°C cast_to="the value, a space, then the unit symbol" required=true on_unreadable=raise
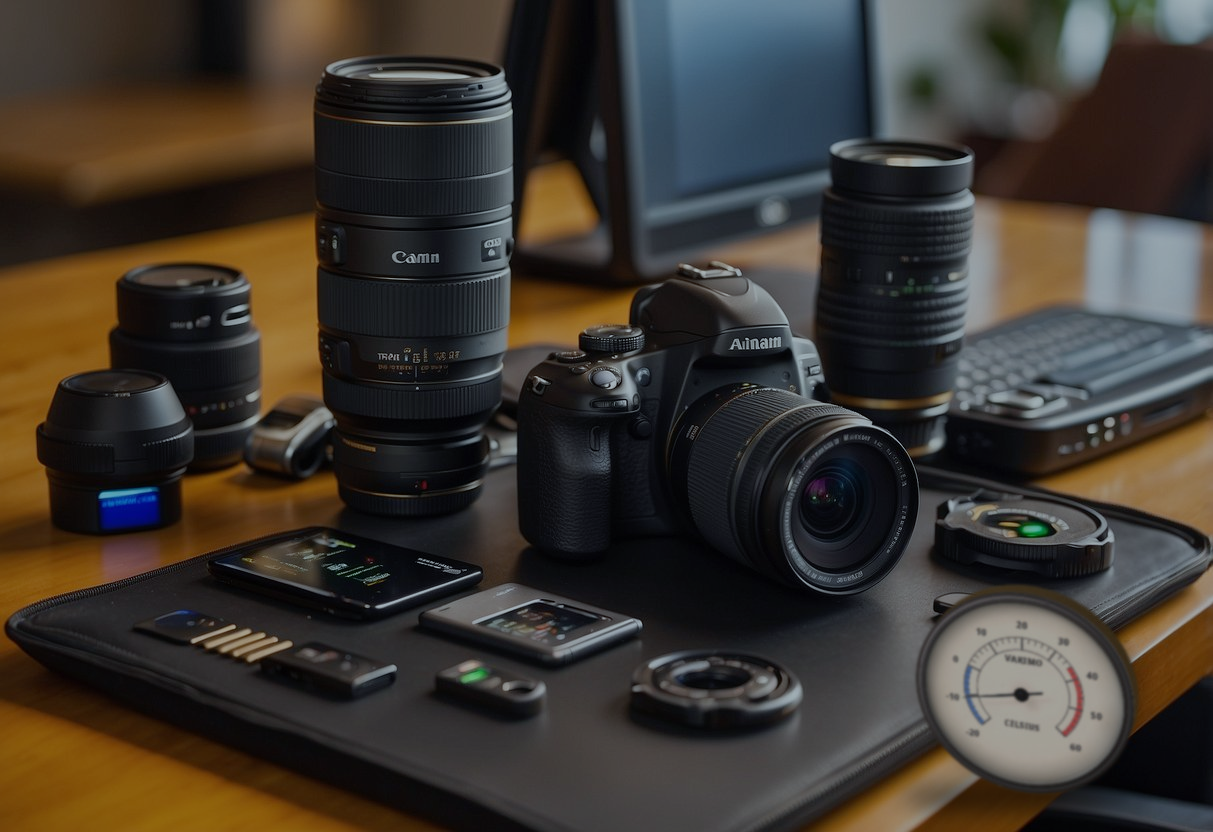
-10 °C
